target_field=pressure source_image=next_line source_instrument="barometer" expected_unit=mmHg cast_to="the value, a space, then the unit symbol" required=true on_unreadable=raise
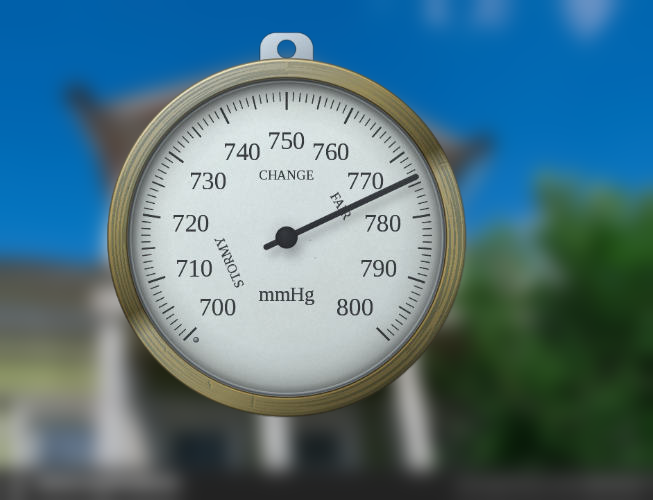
774 mmHg
